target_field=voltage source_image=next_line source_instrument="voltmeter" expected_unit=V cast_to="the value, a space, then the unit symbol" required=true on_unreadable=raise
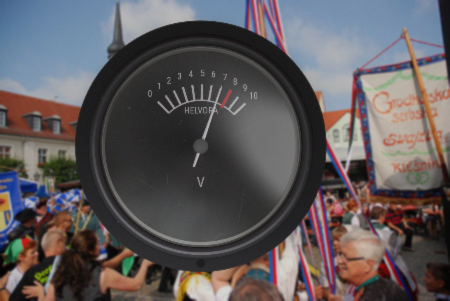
7 V
